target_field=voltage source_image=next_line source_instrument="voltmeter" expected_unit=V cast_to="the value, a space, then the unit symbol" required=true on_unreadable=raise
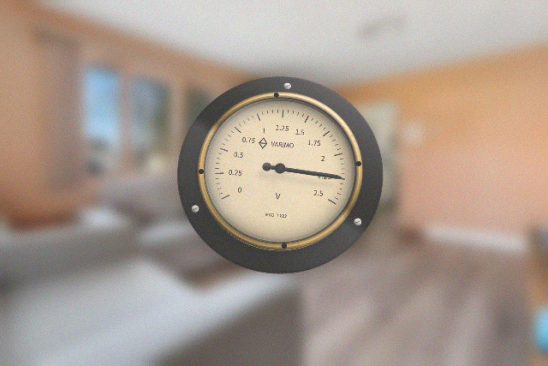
2.25 V
